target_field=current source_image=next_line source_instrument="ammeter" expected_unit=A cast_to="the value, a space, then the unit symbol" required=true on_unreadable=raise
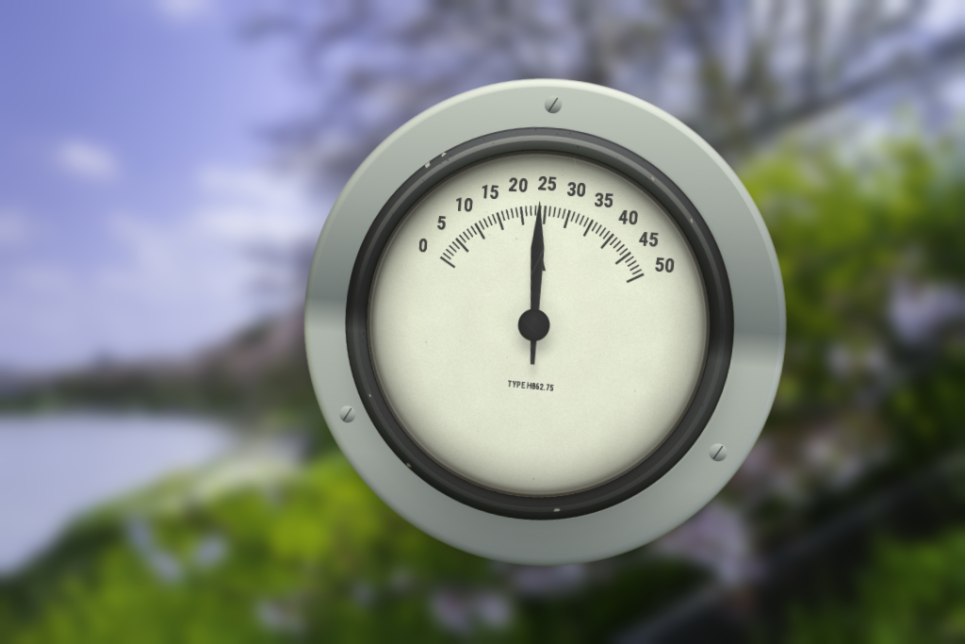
24 A
